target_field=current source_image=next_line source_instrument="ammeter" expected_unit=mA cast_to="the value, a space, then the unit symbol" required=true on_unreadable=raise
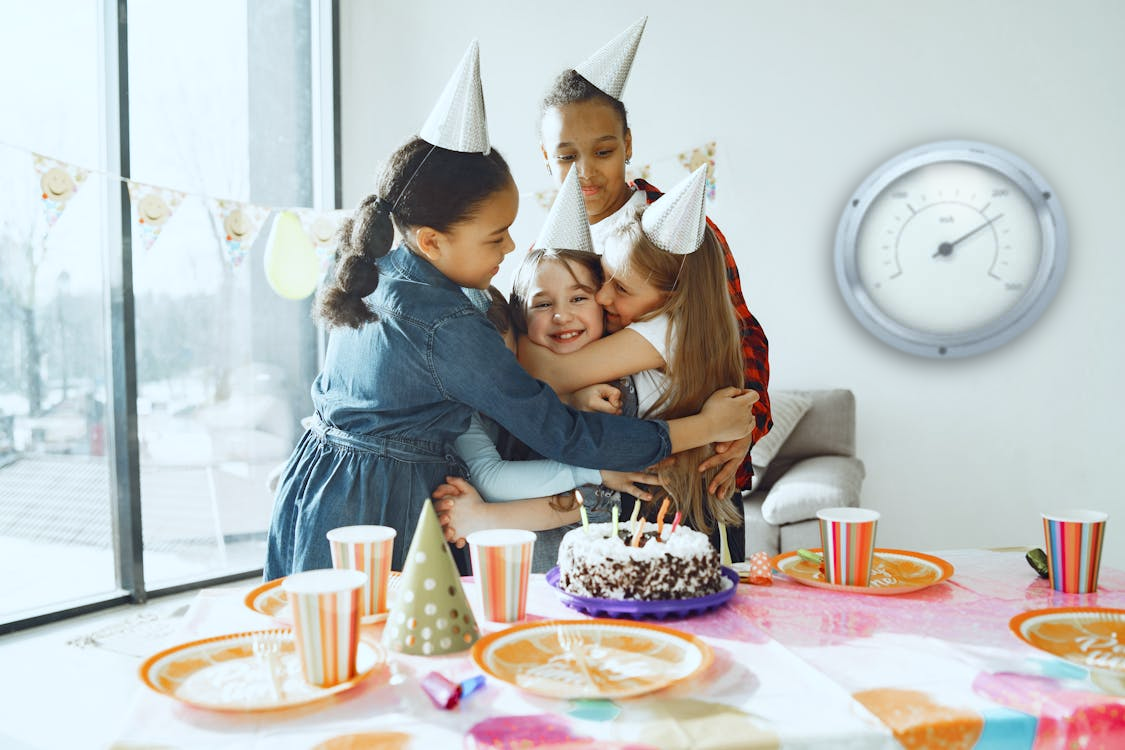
220 mA
